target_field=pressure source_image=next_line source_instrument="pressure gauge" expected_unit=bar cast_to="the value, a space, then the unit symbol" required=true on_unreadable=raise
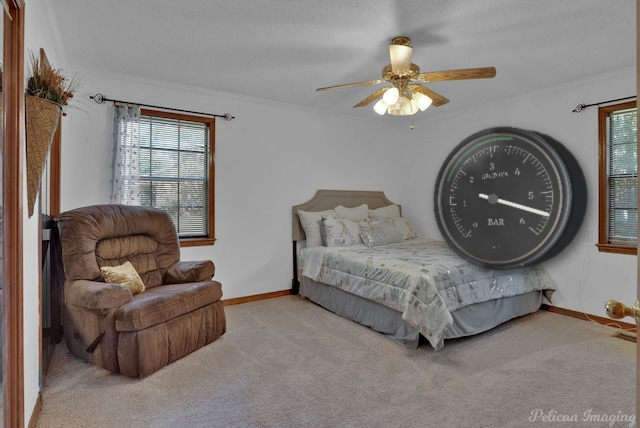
5.5 bar
